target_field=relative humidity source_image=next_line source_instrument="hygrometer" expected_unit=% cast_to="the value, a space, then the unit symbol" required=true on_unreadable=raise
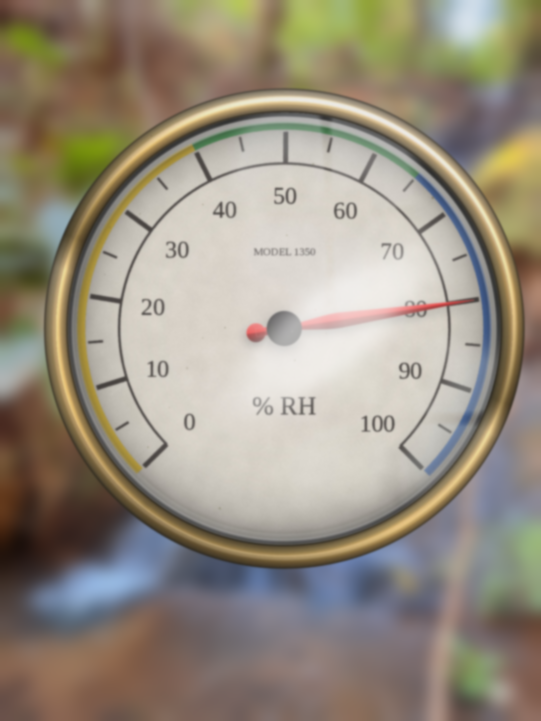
80 %
